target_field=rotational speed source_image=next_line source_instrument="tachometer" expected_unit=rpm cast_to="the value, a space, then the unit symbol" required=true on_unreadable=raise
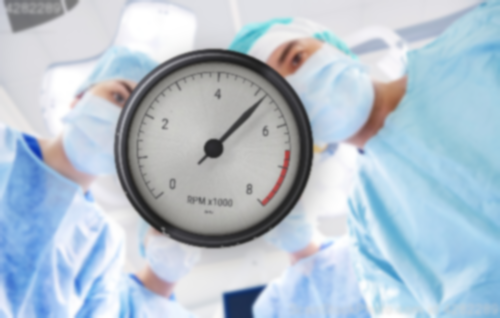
5200 rpm
